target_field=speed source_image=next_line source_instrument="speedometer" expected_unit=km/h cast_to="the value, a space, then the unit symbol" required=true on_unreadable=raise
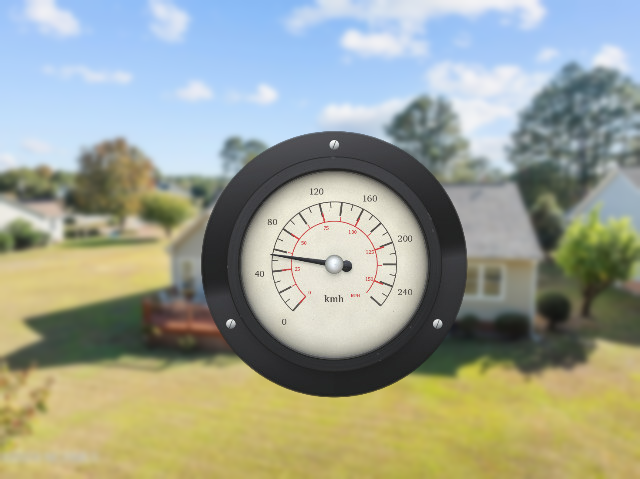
55 km/h
